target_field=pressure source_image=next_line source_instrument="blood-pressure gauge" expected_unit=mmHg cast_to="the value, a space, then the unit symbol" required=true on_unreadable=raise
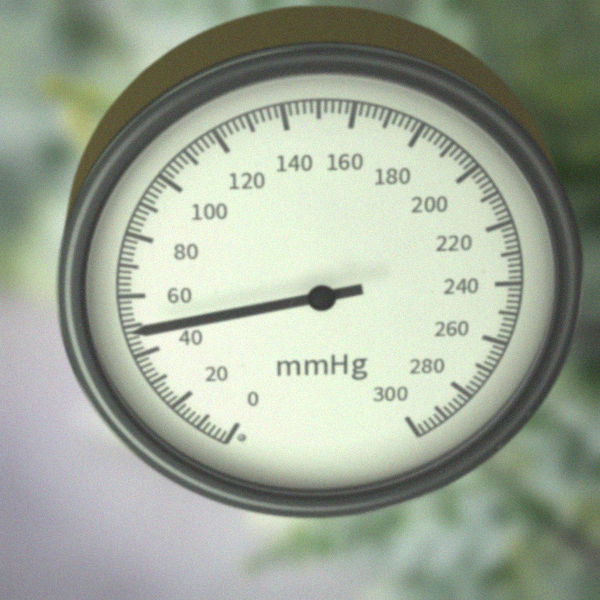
50 mmHg
